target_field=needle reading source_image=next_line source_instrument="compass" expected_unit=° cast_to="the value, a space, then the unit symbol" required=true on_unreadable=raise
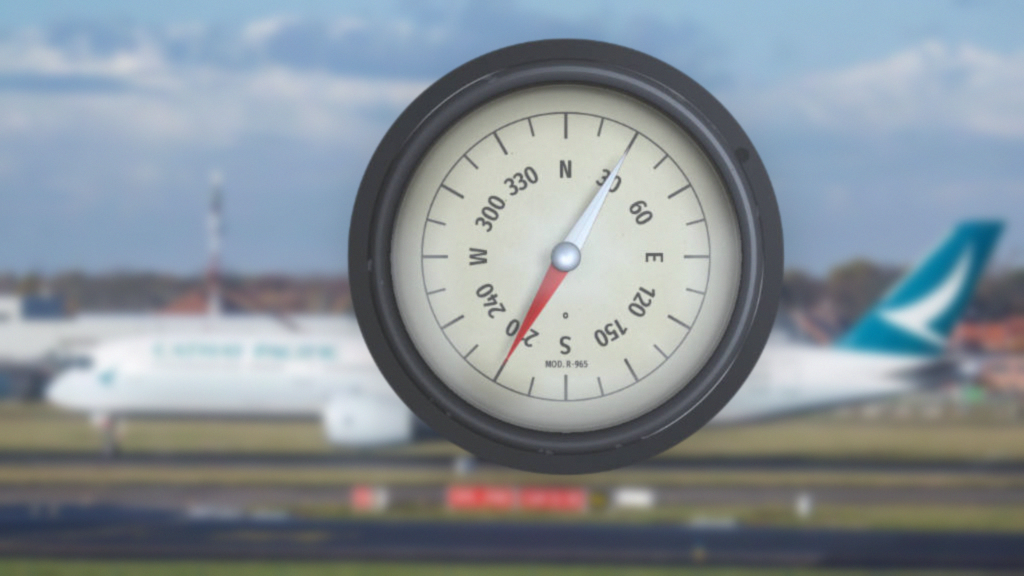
210 °
